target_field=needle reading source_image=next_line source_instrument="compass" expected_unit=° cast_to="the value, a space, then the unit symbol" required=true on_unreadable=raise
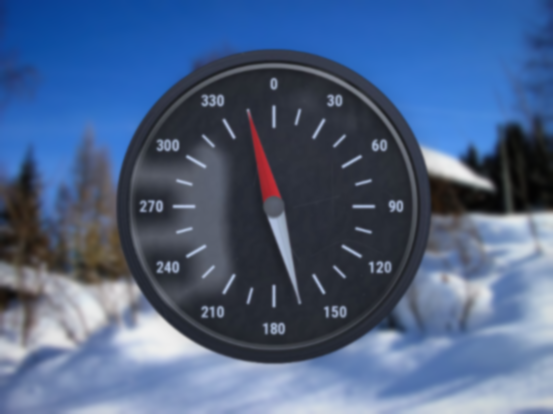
345 °
